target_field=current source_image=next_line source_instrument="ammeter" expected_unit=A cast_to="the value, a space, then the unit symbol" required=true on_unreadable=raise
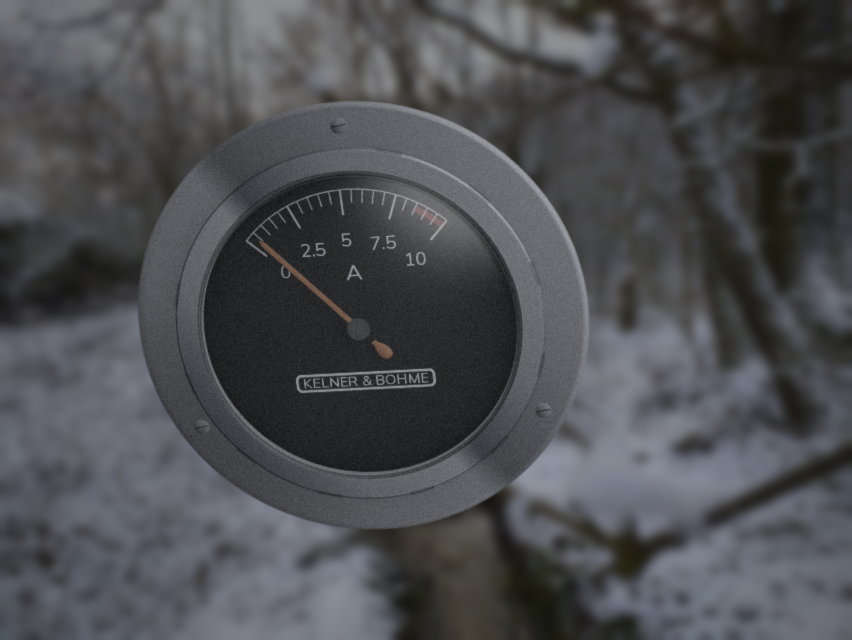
0.5 A
